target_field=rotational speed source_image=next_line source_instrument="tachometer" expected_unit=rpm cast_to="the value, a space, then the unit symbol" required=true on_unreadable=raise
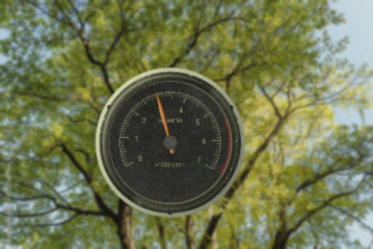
3000 rpm
